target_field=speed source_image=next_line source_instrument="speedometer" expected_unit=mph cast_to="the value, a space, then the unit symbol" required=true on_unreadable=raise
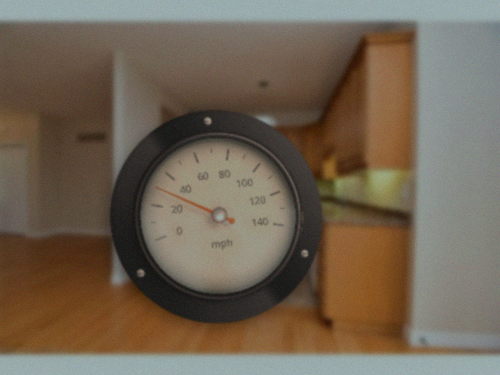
30 mph
